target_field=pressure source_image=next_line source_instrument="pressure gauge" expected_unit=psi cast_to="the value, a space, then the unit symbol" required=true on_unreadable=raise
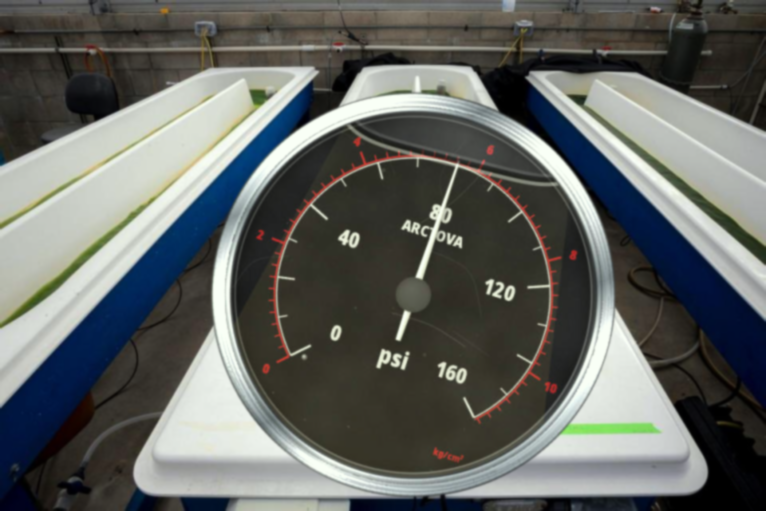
80 psi
